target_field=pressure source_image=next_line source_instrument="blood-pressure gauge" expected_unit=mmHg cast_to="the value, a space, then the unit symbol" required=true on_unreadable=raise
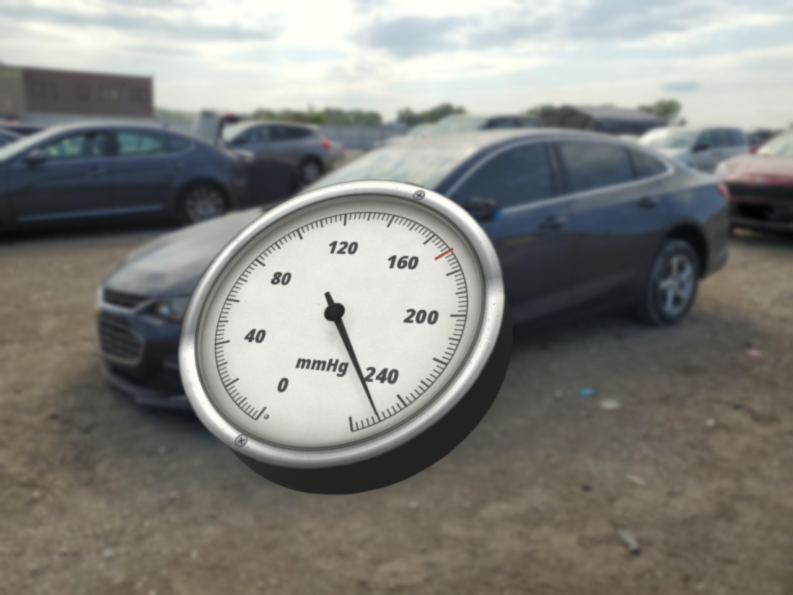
250 mmHg
